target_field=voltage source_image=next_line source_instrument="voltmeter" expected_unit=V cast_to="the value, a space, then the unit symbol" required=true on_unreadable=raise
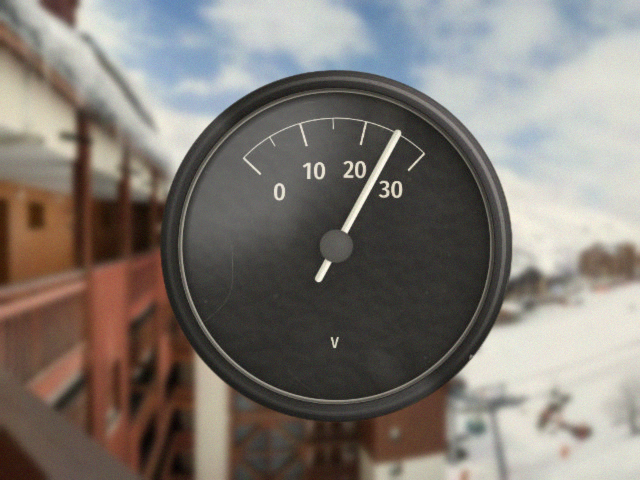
25 V
